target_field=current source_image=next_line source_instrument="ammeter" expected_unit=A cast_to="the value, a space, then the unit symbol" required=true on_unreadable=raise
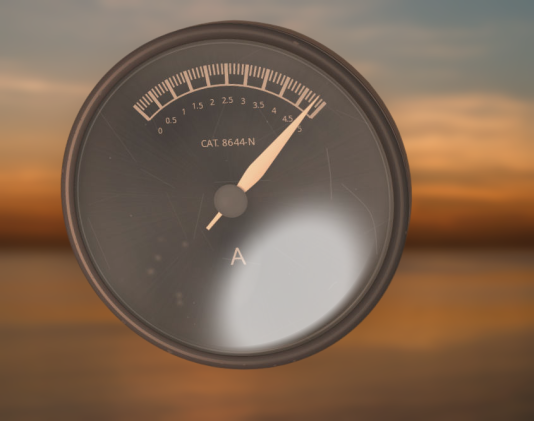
4.8 A
